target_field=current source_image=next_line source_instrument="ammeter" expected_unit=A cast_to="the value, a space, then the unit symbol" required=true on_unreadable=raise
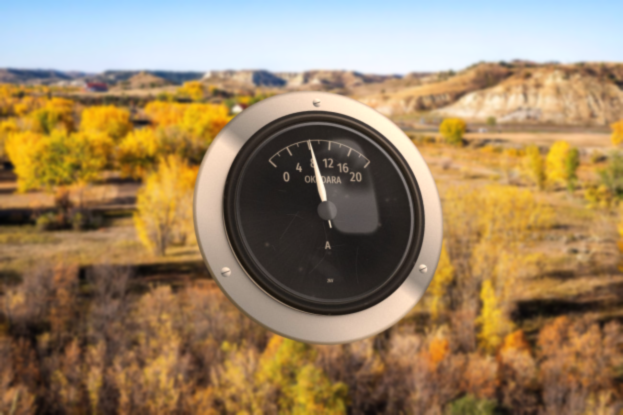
8 A
